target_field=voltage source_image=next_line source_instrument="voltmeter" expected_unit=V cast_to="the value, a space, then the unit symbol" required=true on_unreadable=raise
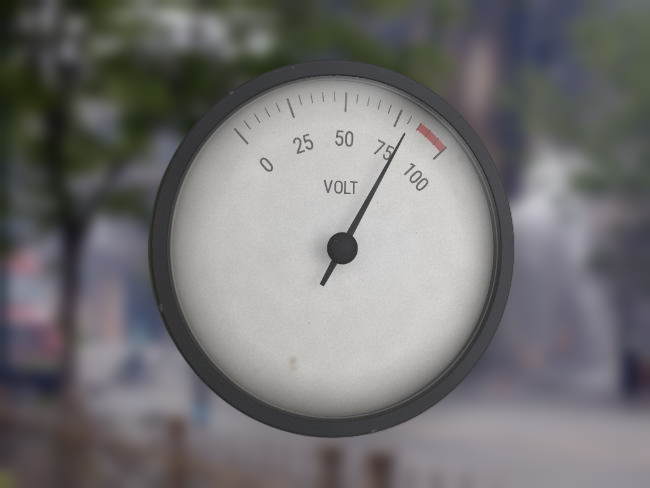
80 V
